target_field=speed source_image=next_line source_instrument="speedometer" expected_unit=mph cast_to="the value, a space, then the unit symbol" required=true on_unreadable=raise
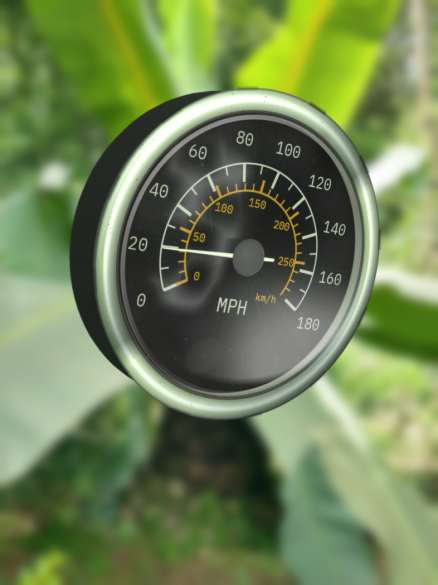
20 mph
